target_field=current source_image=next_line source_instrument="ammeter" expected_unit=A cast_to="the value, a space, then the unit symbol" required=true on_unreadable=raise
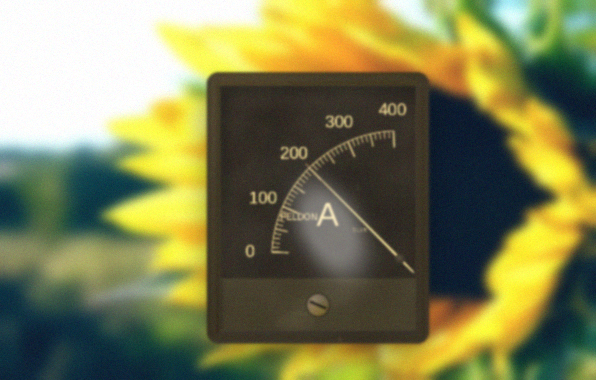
200 A
